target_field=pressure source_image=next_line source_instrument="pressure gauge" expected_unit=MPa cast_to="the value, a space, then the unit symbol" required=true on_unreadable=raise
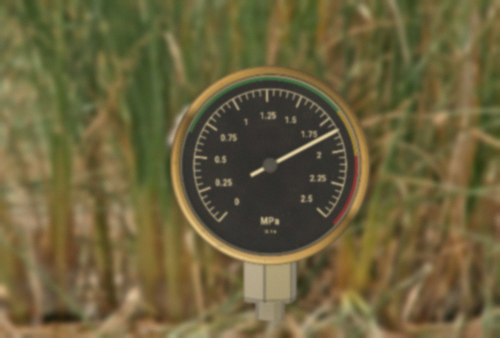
1.85 MPa
